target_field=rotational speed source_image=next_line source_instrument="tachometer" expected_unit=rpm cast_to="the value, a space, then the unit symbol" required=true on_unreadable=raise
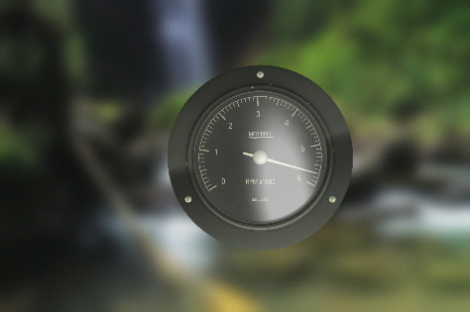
5700 rpm
